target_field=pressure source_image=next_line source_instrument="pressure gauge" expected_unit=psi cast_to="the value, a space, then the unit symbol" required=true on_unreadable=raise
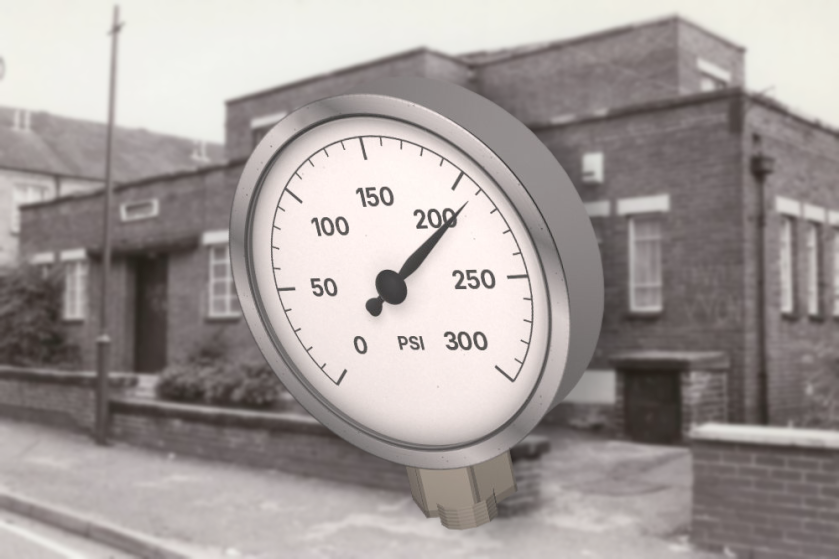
210 psi
